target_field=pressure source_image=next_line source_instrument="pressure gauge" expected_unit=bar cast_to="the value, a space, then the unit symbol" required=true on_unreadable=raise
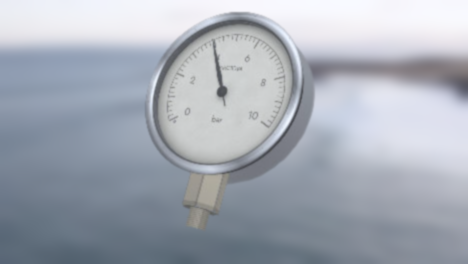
4 bar
